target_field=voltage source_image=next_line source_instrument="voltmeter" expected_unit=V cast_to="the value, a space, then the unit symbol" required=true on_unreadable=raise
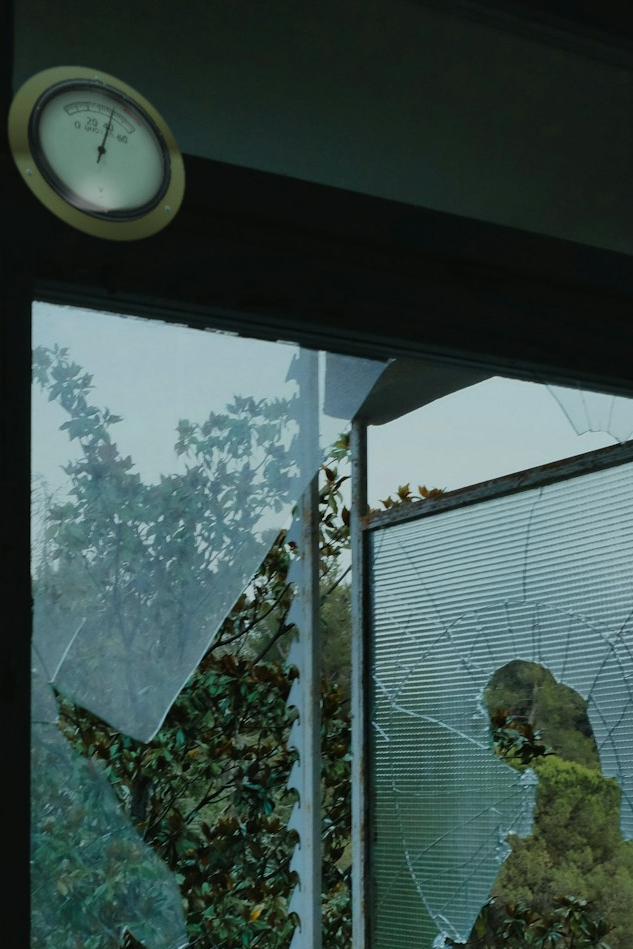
40 V
